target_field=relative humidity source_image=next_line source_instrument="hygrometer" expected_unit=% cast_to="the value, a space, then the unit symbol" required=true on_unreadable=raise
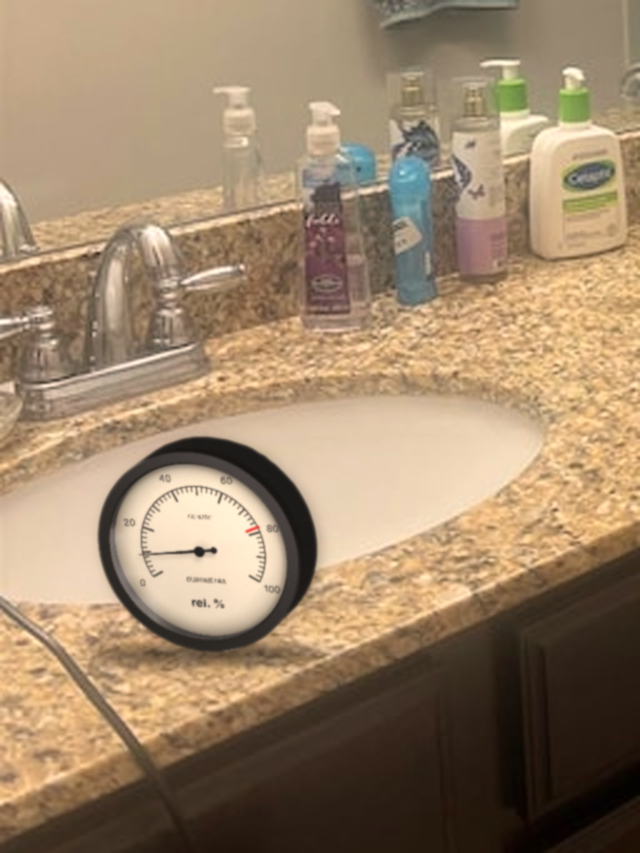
10 %
